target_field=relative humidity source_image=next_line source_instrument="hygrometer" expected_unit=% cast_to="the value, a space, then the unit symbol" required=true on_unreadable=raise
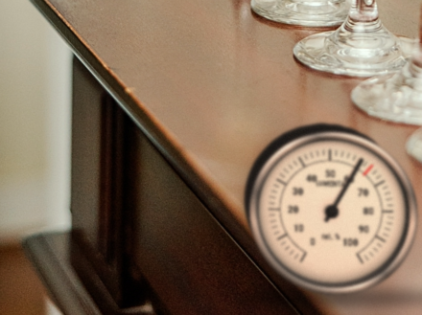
60 %
